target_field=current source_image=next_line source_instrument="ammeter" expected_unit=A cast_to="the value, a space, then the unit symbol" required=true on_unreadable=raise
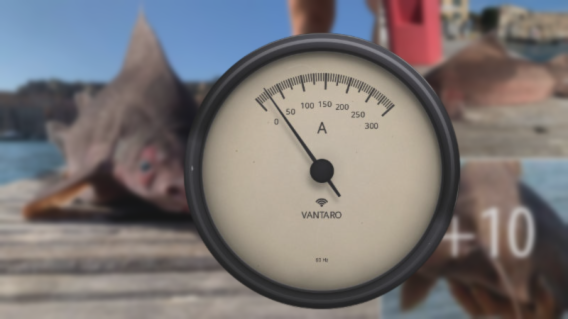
25 A
